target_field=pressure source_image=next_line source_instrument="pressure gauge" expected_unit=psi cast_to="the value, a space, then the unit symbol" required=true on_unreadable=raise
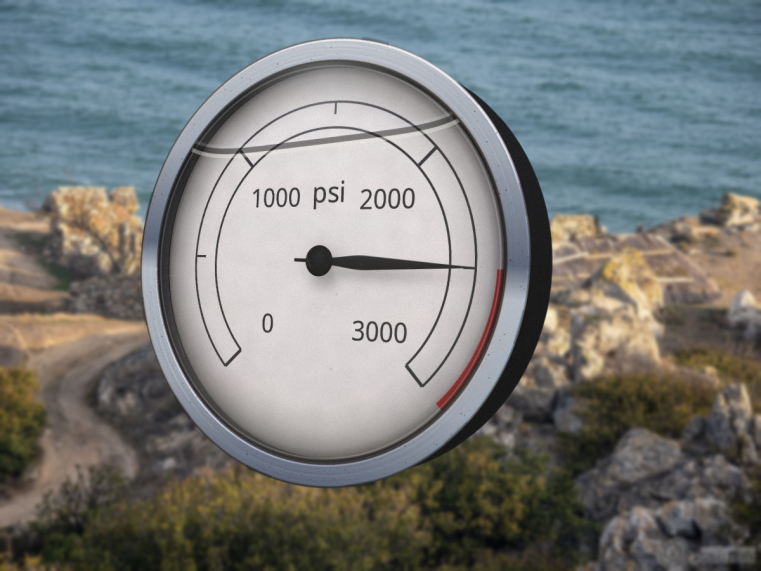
2500 psi
